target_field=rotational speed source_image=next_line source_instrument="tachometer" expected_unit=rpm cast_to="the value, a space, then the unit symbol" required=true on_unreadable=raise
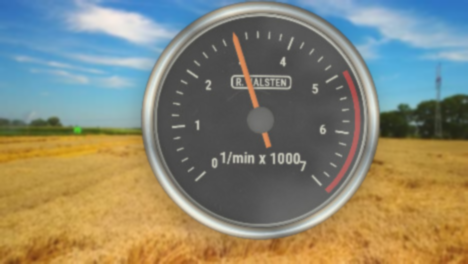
3000 rpm
